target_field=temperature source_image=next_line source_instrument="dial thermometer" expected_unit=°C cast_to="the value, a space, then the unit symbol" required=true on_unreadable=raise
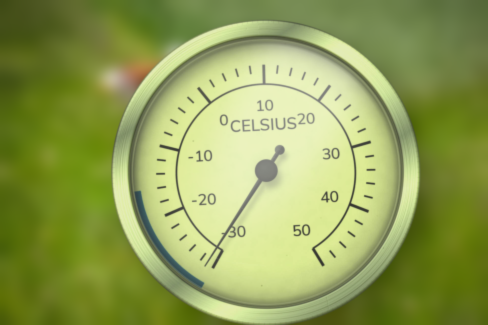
-29 °C
